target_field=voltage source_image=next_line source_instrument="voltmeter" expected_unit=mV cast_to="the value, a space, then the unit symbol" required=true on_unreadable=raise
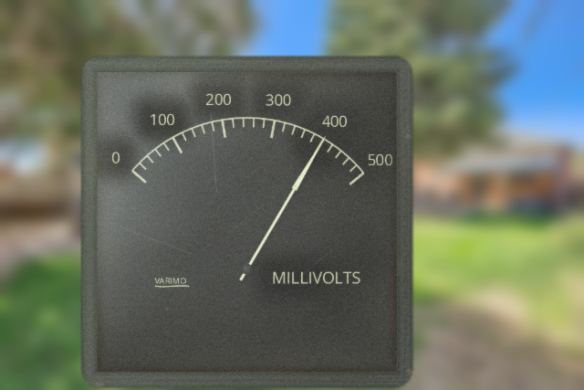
400 mV
